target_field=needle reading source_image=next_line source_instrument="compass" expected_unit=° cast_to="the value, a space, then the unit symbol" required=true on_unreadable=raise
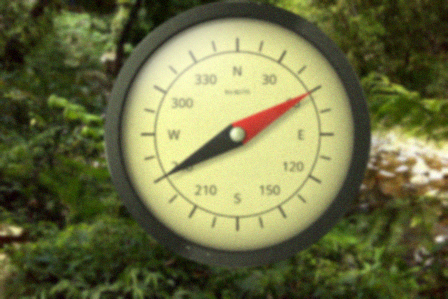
60 °
